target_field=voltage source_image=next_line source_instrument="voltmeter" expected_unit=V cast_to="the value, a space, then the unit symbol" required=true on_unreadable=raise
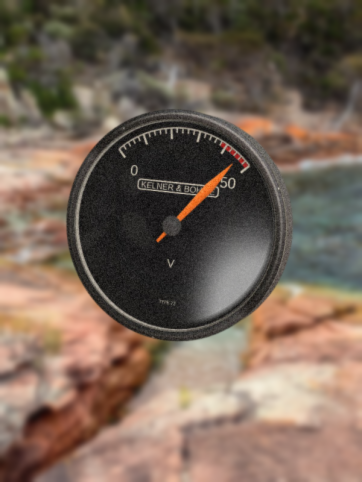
46 V
